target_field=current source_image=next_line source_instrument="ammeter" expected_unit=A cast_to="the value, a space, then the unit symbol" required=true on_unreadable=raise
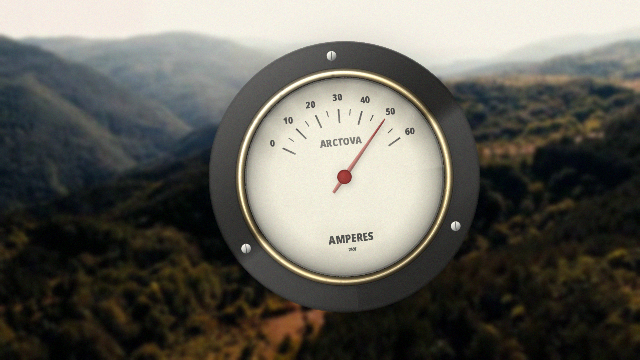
50 A
